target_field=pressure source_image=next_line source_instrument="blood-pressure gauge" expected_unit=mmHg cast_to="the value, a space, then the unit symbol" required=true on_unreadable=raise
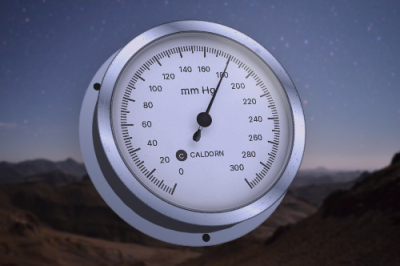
180 mmHg
